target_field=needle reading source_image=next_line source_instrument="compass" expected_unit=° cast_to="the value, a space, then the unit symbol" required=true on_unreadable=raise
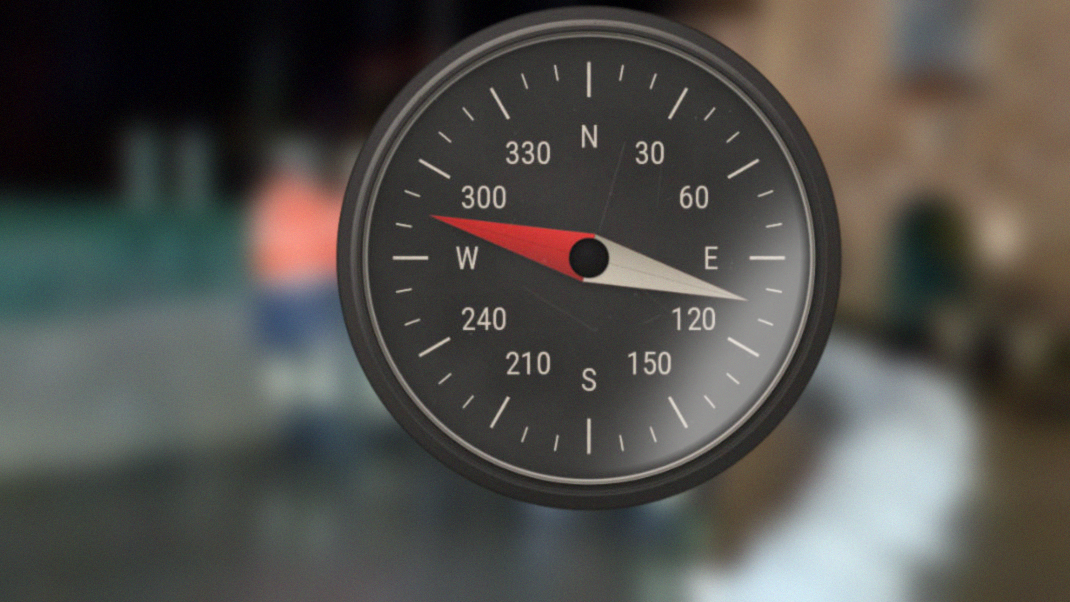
285 °
